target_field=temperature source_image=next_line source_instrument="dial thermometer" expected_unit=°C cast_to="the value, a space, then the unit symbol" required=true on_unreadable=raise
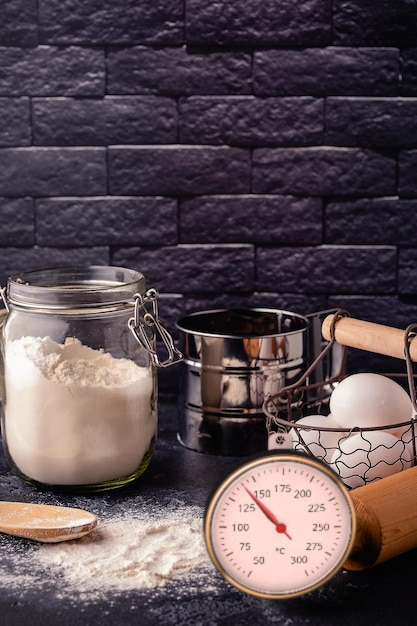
140 °C
